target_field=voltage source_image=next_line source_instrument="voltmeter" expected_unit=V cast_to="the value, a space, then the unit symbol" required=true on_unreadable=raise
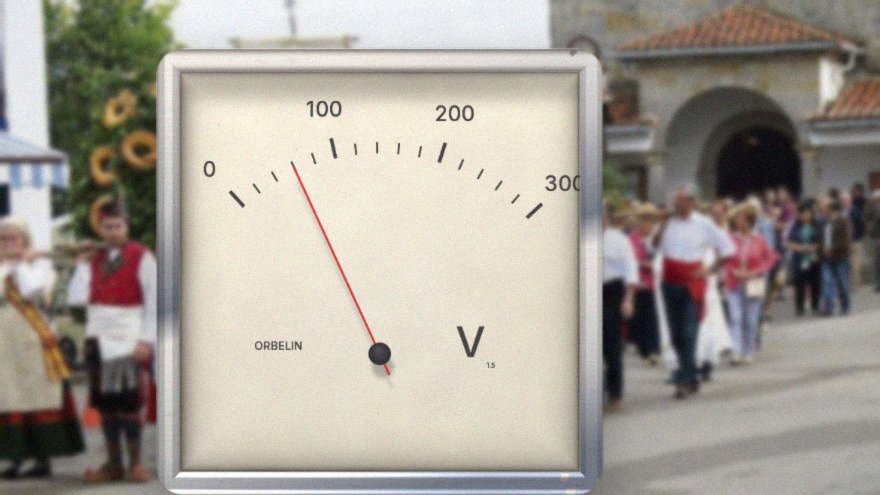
60 V
